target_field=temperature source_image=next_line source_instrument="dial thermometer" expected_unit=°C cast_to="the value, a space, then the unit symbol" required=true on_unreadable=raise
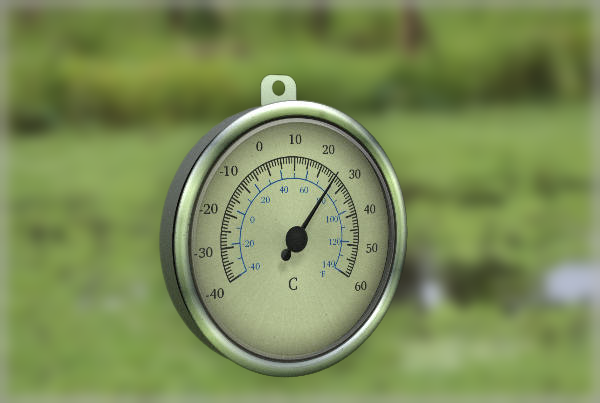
25 °C
